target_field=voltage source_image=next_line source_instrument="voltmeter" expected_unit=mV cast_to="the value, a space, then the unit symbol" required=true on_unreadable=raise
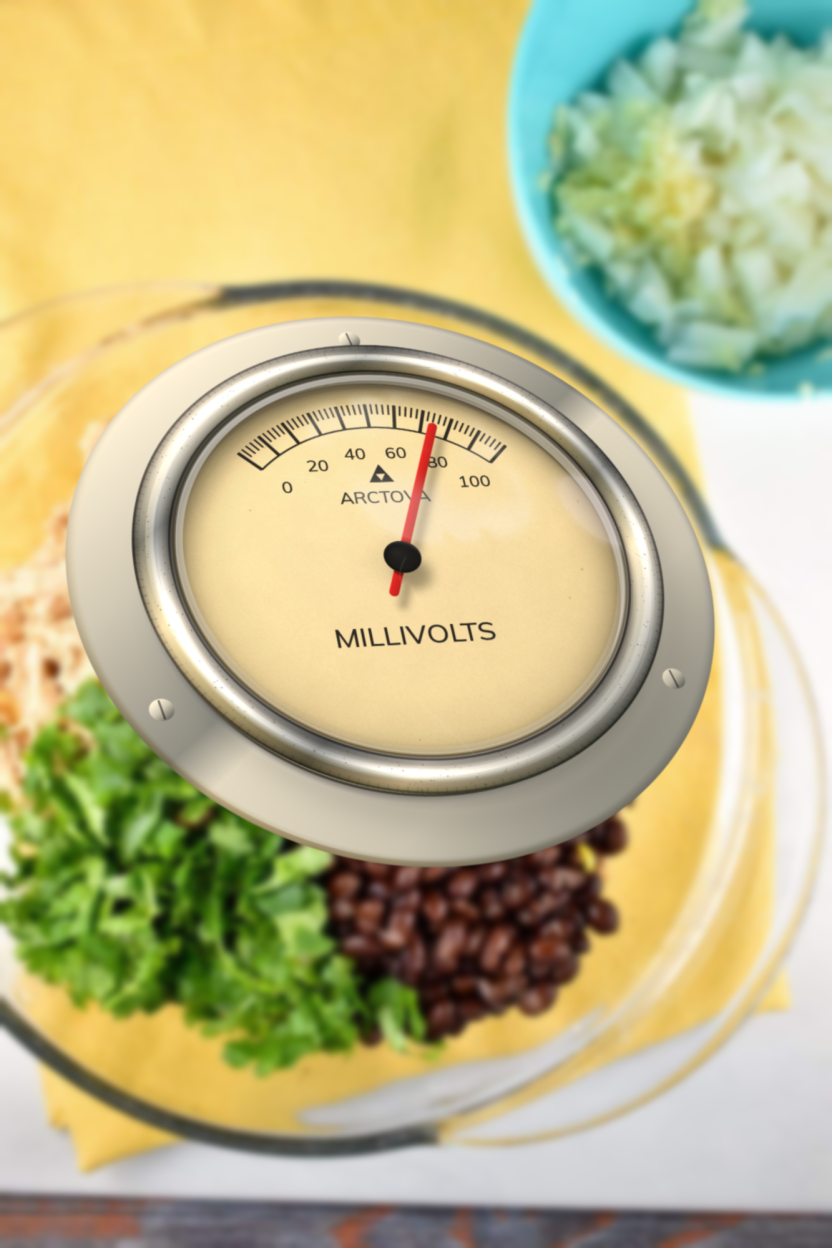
74 mV
